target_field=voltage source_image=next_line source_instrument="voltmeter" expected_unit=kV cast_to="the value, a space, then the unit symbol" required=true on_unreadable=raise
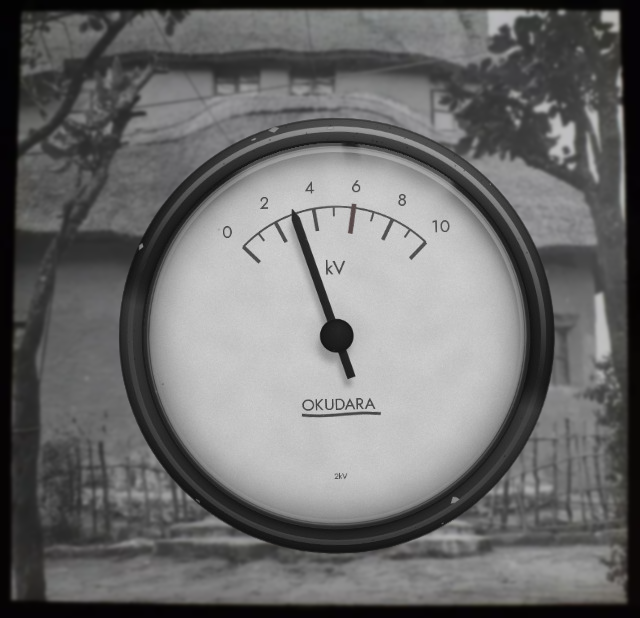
3 kV
